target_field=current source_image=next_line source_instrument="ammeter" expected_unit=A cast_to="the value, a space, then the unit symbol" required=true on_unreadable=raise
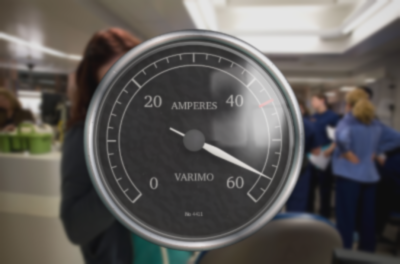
56 A
